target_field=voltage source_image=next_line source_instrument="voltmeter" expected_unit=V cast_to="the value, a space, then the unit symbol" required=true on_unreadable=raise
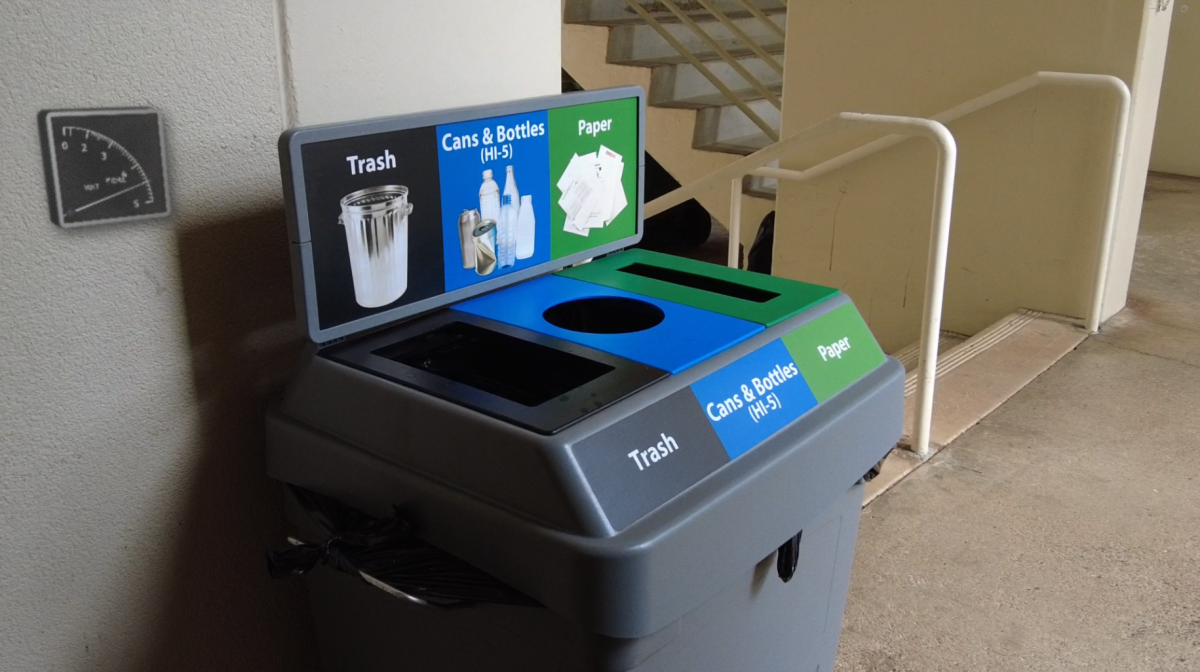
4.5 V
